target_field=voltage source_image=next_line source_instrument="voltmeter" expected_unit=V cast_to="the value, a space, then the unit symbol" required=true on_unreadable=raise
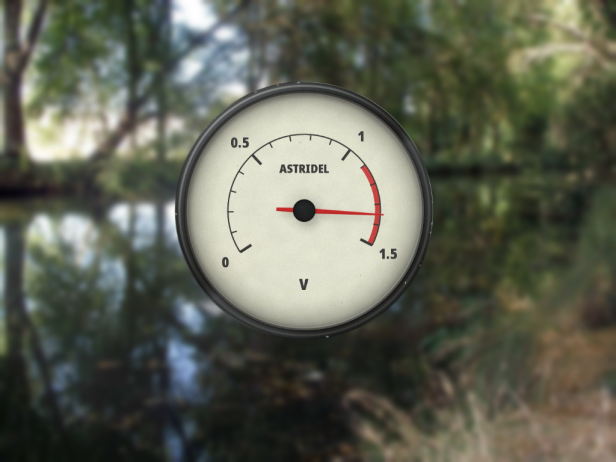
1.35 V
